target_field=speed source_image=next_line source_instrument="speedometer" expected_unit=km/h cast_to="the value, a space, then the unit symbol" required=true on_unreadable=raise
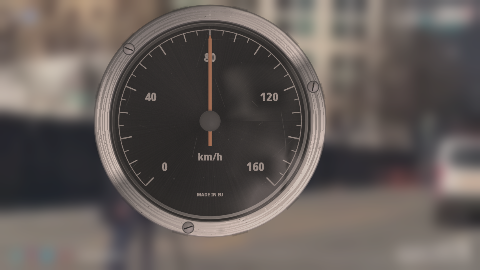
80 km/h
